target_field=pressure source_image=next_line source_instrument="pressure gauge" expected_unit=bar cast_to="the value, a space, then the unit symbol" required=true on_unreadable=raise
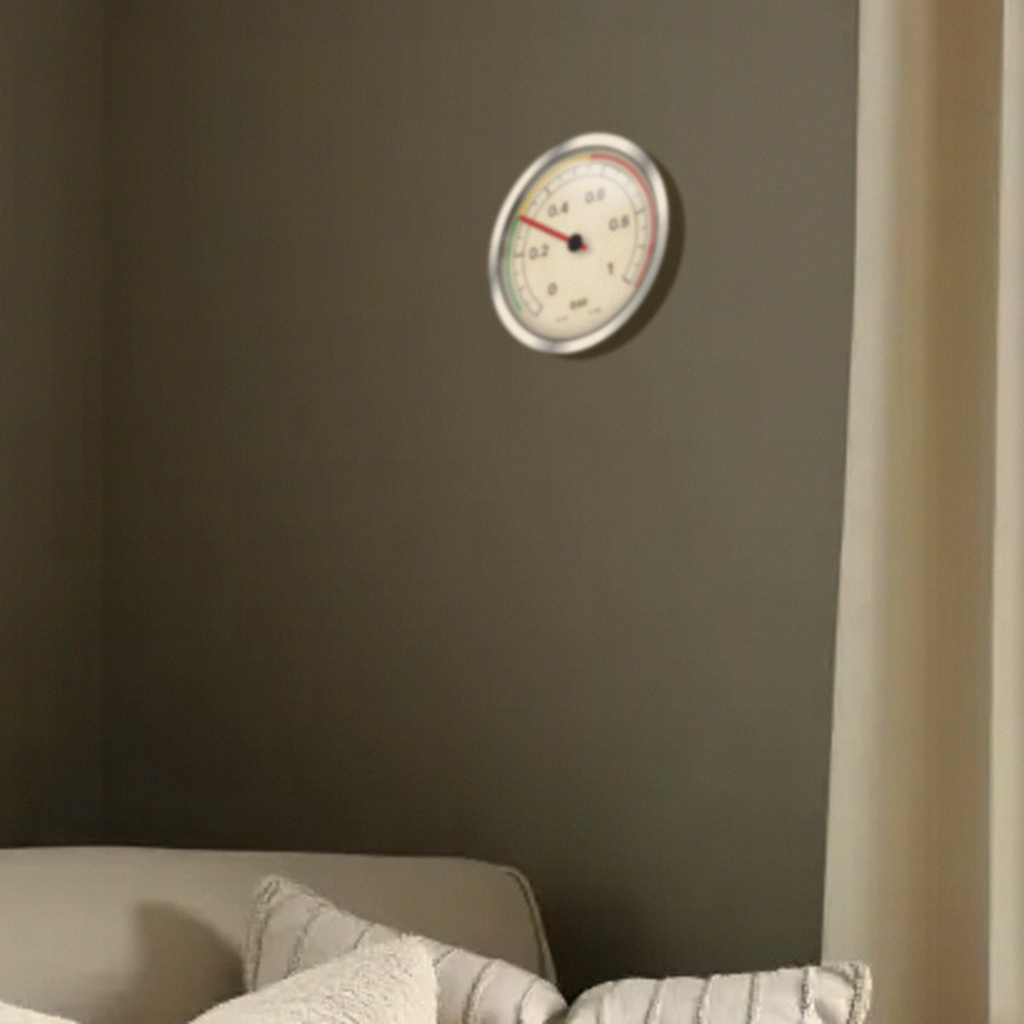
0.3 bar
